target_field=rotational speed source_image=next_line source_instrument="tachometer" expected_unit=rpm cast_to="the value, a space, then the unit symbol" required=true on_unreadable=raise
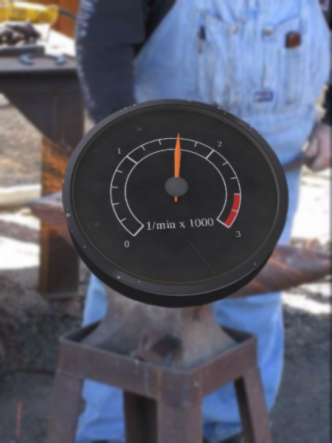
1600 rpm
